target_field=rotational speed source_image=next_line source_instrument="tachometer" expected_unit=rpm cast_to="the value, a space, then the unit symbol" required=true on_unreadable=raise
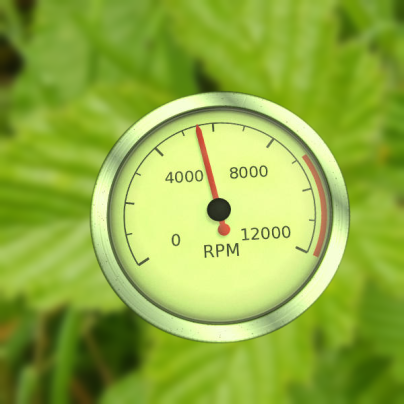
5500 rpm
